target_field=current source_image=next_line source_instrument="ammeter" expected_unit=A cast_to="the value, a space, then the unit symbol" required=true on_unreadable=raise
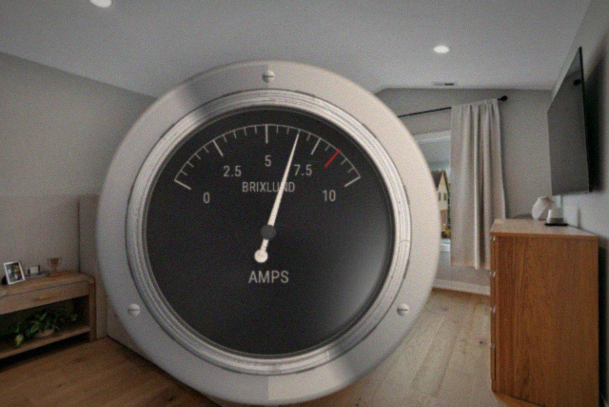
6.5 A
